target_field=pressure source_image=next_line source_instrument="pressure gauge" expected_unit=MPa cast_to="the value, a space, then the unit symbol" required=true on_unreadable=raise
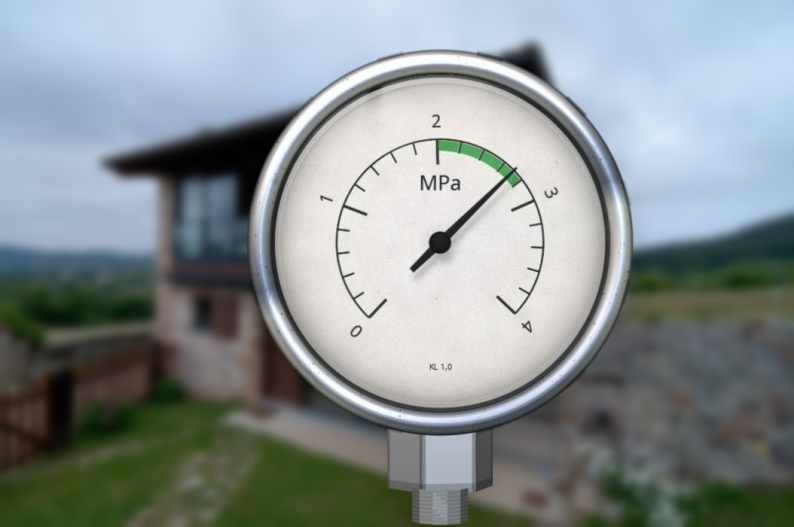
2.7 MPa
